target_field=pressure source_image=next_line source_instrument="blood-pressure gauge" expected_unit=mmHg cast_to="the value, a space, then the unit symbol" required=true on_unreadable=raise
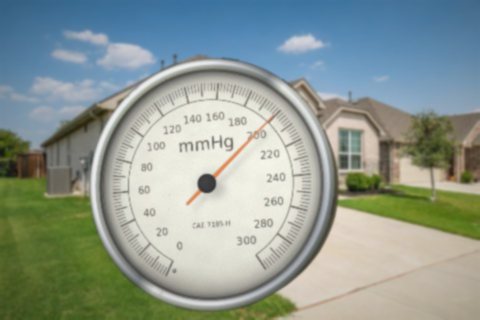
200 mmHg
